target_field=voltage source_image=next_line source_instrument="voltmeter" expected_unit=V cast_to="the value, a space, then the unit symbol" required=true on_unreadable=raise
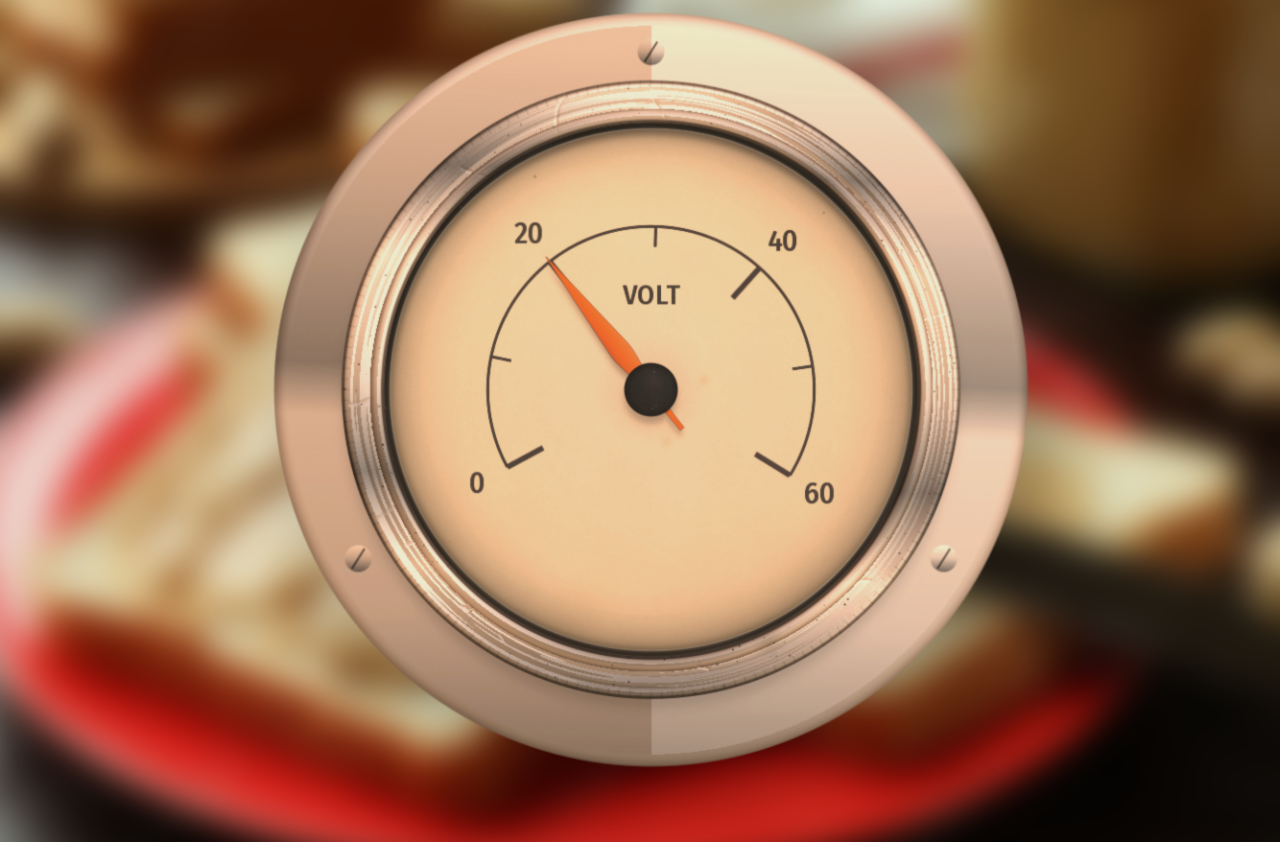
20 V
